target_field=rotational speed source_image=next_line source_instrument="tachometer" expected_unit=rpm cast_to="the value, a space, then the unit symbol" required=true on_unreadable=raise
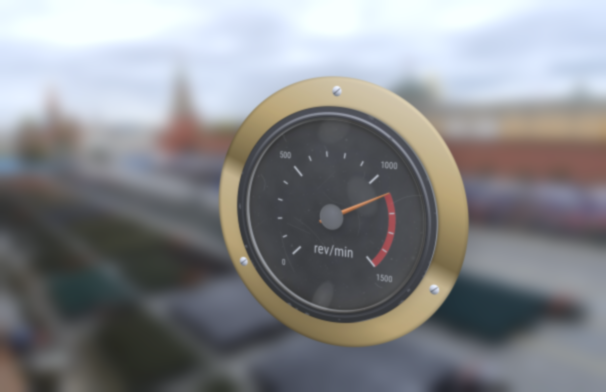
1100 rpm
